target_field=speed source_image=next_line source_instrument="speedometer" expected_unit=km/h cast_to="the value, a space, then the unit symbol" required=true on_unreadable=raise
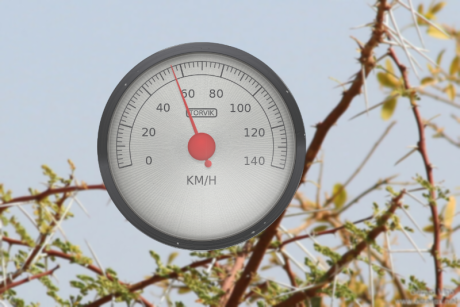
56 km/h
